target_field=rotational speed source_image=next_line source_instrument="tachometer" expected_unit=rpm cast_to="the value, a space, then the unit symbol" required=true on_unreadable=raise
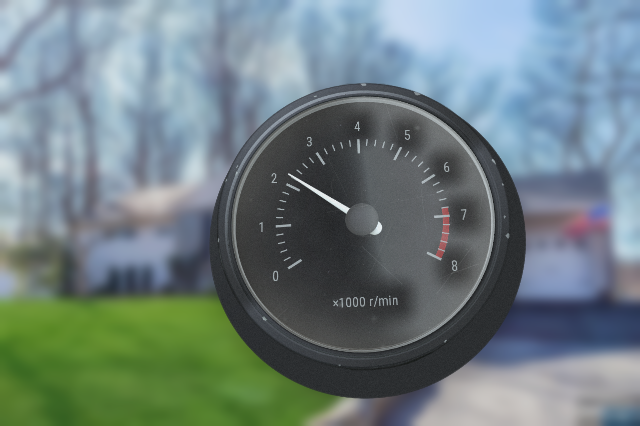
2200 rpm
